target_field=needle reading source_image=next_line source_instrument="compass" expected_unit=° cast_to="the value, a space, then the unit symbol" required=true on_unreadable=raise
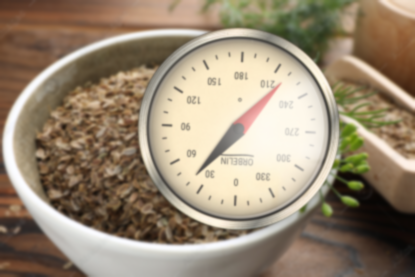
220 °
